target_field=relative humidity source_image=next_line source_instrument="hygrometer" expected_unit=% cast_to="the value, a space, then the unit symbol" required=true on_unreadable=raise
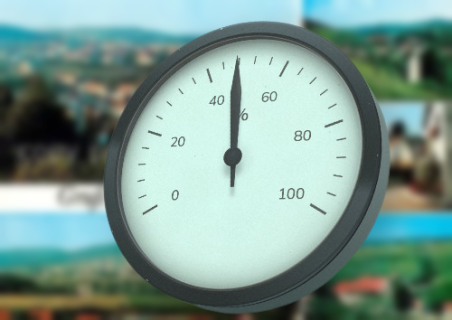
48 %
